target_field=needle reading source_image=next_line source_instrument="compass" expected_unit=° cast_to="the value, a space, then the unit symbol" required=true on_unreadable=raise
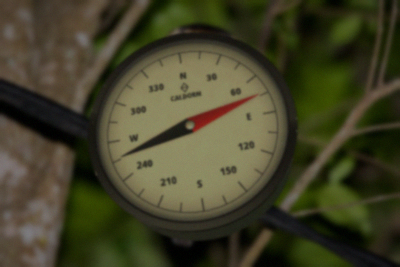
75 °
